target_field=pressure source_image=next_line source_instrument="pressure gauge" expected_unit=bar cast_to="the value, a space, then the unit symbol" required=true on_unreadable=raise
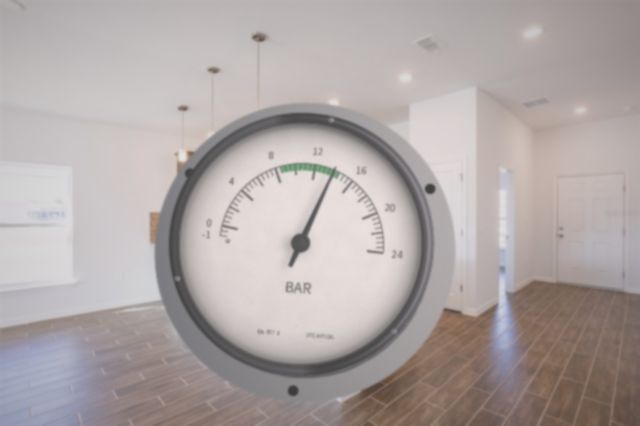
14 bar
